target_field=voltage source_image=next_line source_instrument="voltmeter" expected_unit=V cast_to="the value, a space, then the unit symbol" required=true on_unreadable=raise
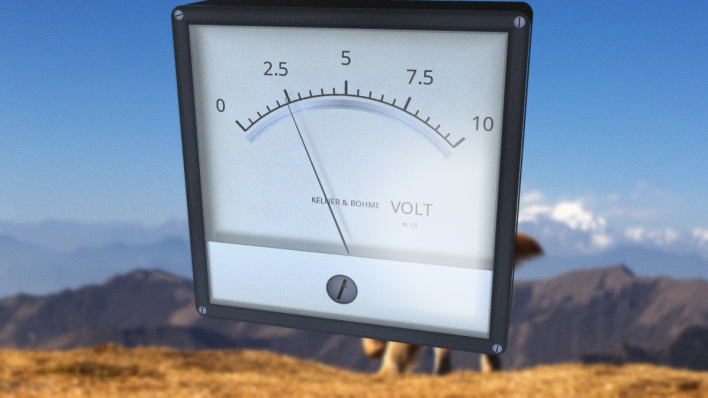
2.5 V
